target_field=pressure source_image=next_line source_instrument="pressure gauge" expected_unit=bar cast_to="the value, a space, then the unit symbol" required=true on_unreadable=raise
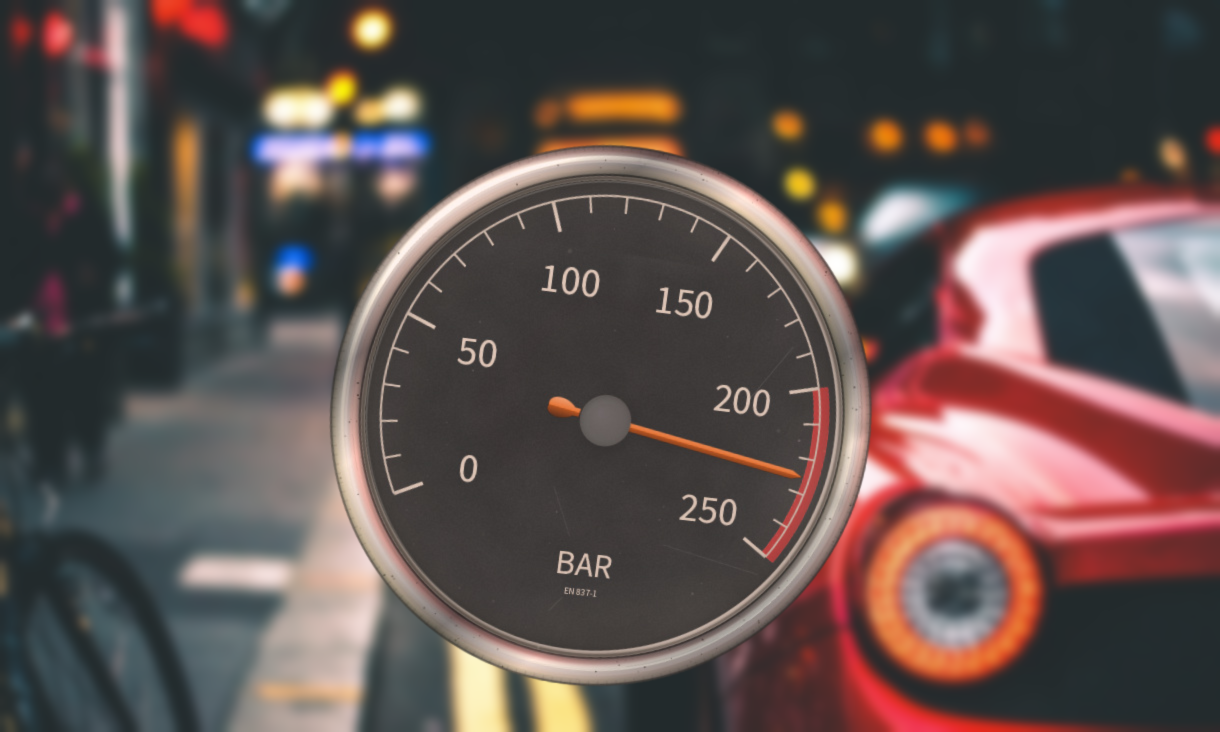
225 bar
